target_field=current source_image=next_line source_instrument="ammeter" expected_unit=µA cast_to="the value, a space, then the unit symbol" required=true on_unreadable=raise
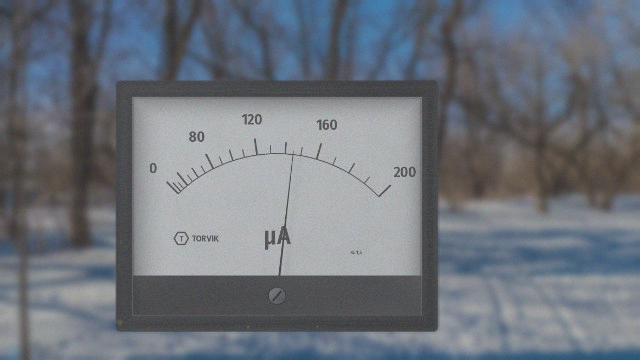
145 µA
